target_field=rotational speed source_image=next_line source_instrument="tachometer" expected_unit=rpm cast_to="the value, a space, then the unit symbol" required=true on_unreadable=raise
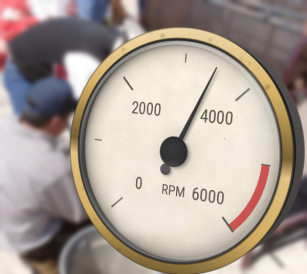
3500 rpm
